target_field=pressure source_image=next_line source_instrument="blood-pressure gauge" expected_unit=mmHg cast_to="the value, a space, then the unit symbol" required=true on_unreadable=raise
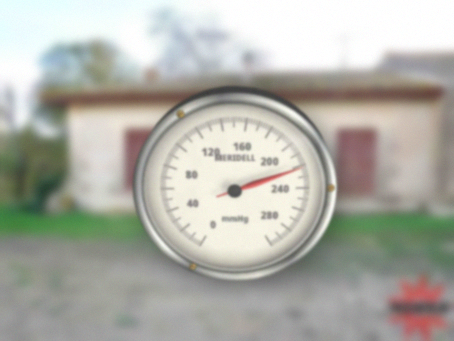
220 mmHg
